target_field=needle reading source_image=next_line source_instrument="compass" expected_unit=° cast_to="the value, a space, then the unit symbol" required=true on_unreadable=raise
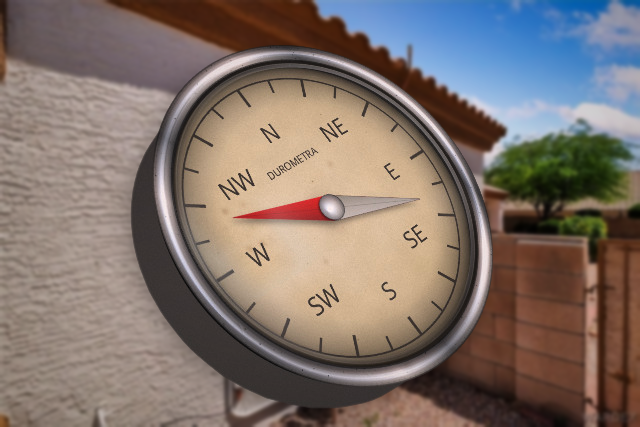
292.5 °
